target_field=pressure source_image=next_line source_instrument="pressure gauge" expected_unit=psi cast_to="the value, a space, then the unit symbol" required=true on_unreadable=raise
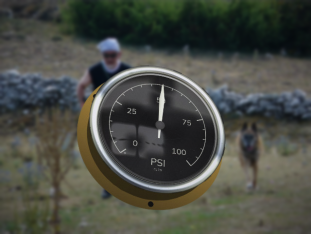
50 psi
